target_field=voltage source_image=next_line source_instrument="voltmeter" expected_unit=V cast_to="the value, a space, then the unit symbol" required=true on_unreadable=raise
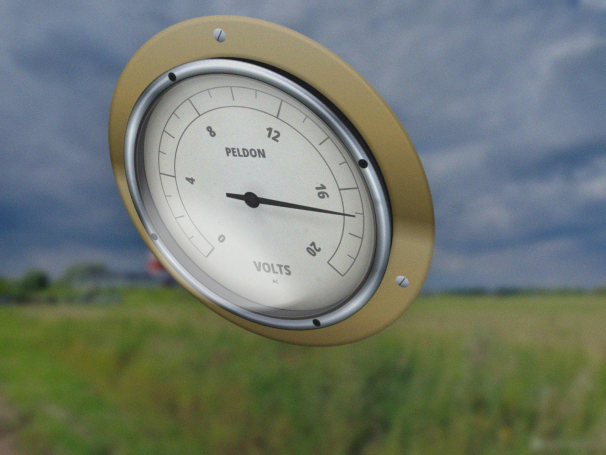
17 V
